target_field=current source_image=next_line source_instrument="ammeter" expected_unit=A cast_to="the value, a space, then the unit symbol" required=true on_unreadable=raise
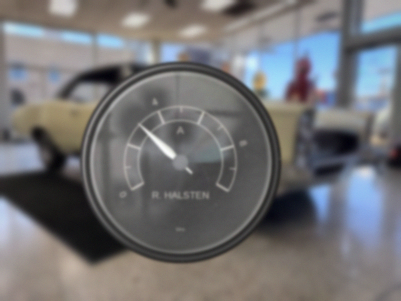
3 A
